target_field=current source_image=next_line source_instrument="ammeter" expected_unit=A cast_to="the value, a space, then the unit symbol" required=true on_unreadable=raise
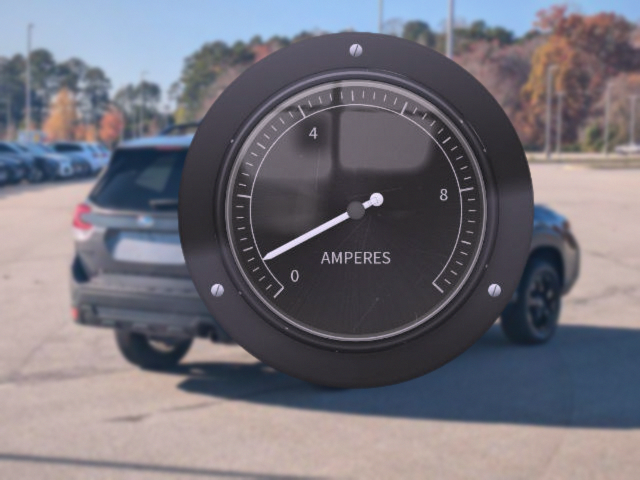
0.7 A
